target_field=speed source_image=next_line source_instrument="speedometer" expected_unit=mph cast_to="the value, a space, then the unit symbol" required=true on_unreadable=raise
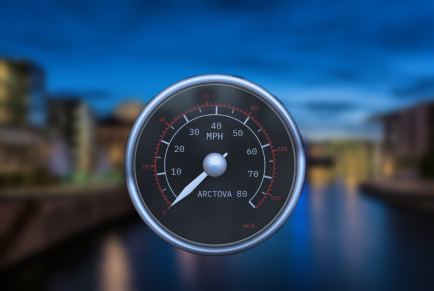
0 mph
